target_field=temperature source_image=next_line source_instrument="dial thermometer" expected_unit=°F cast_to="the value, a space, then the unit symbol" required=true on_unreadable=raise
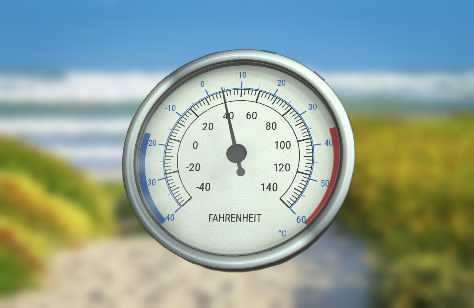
40 °F
